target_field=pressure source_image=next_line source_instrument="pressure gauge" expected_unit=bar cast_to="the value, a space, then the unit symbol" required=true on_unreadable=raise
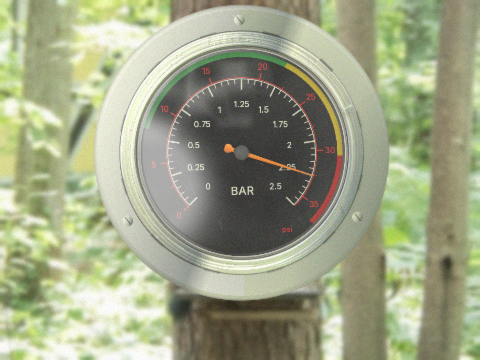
2.25 bar
